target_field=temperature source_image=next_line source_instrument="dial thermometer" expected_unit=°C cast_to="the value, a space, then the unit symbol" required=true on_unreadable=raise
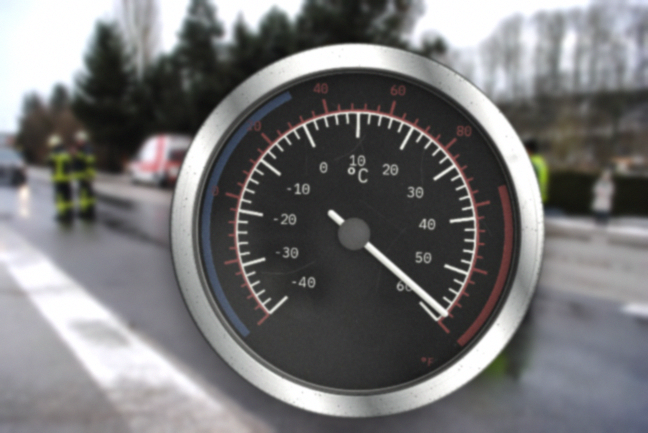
58 °C
